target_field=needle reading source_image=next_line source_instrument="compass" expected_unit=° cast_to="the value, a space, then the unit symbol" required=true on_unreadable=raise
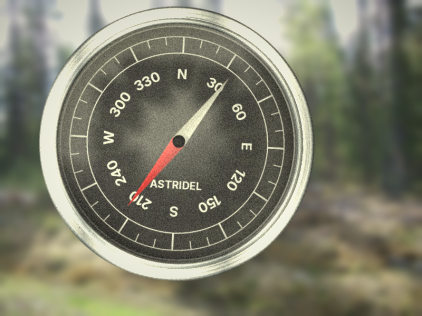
215 °
